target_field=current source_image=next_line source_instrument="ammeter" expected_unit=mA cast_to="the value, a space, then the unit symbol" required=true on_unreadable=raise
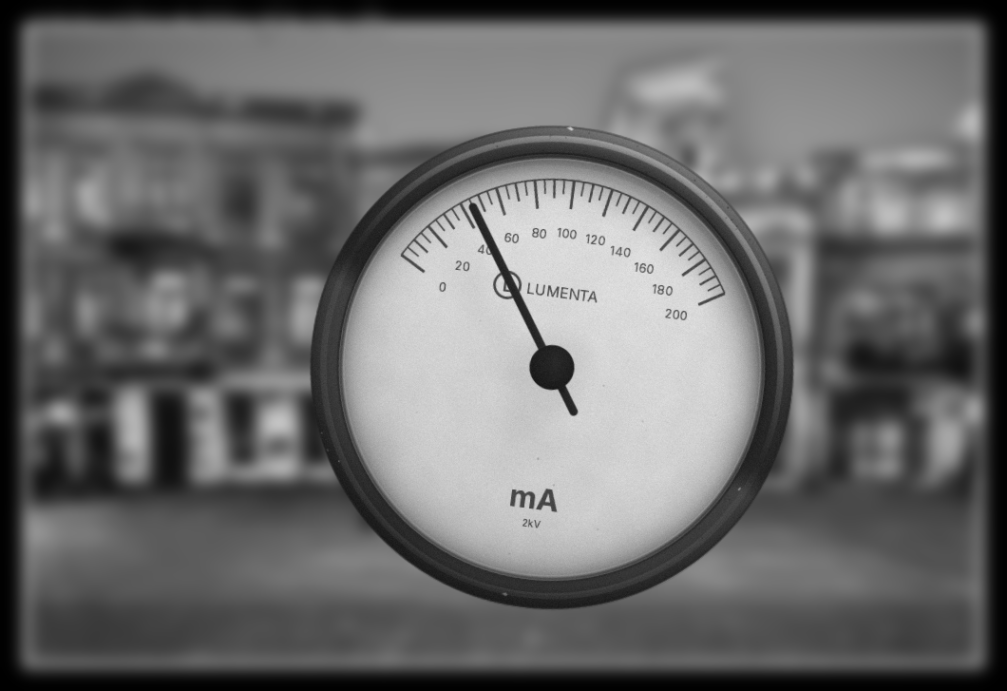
45 mA
